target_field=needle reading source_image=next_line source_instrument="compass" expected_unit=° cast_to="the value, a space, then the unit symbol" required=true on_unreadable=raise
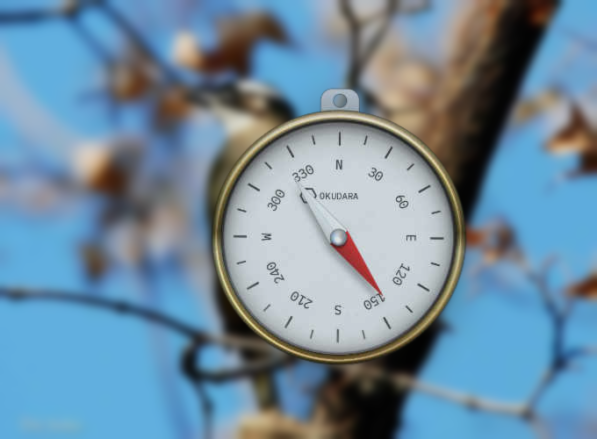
142.5 °
